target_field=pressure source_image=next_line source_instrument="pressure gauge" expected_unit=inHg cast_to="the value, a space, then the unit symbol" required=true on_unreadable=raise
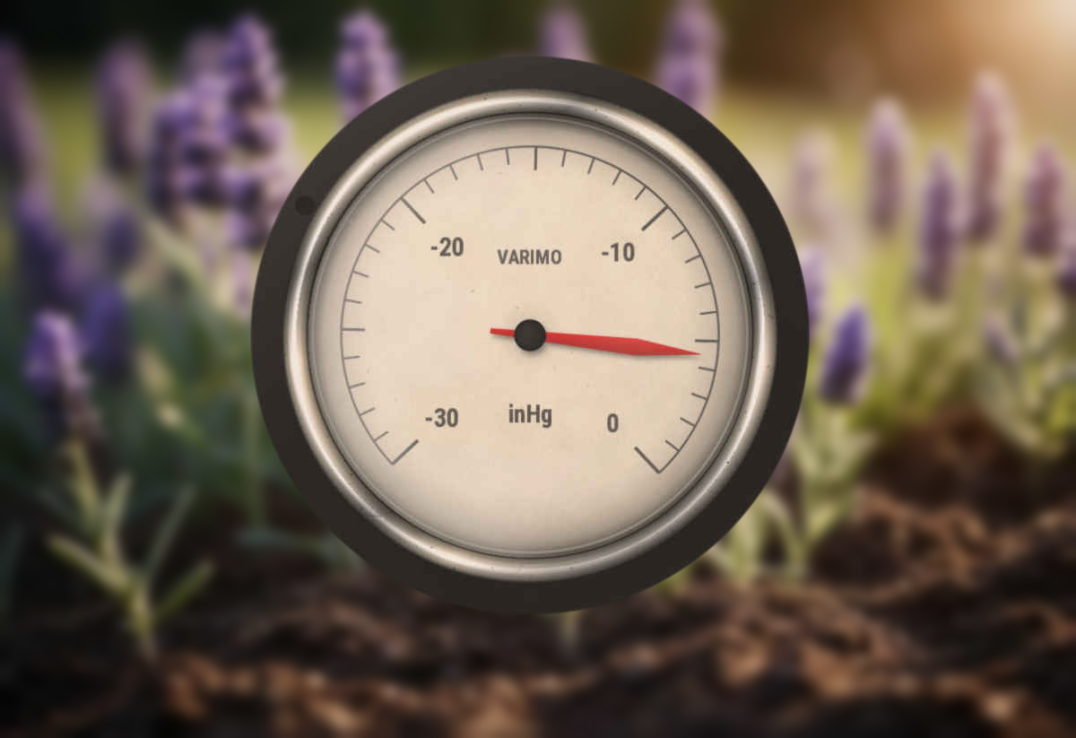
-4.5 inHg
